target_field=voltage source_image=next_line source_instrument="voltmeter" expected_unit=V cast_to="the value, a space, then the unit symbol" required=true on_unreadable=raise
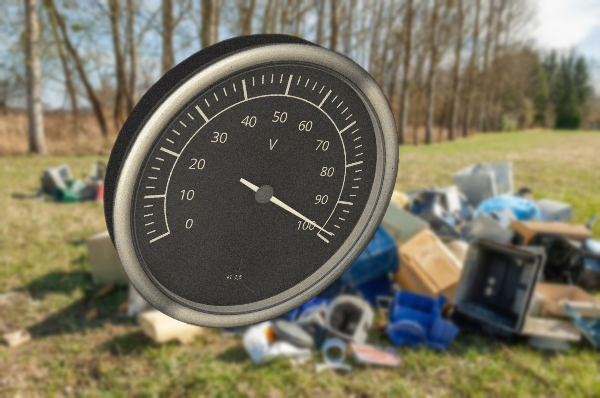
98 V
